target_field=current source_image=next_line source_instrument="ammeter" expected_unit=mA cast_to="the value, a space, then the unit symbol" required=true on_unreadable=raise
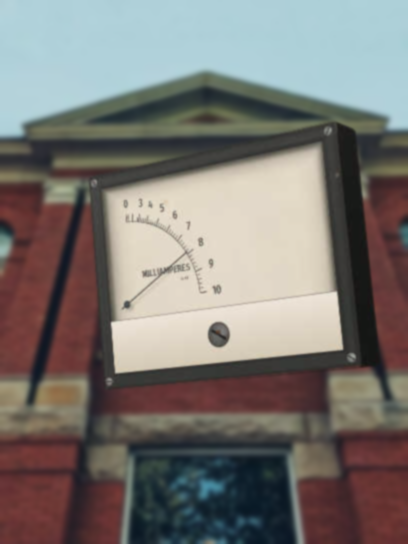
8 mA
